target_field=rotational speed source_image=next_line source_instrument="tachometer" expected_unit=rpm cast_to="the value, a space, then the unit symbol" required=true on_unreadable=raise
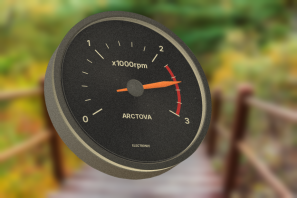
2500 rpm
